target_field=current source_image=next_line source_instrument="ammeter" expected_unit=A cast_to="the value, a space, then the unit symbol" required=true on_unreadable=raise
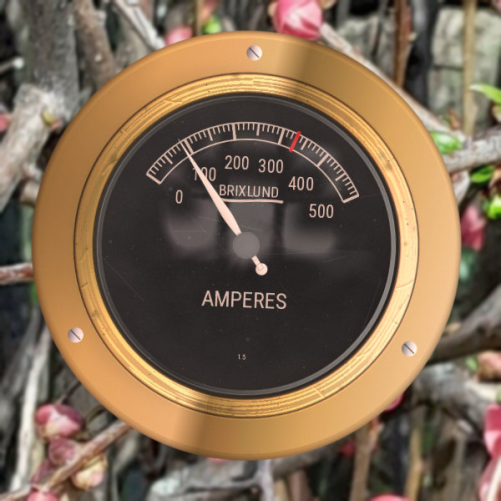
90 A
